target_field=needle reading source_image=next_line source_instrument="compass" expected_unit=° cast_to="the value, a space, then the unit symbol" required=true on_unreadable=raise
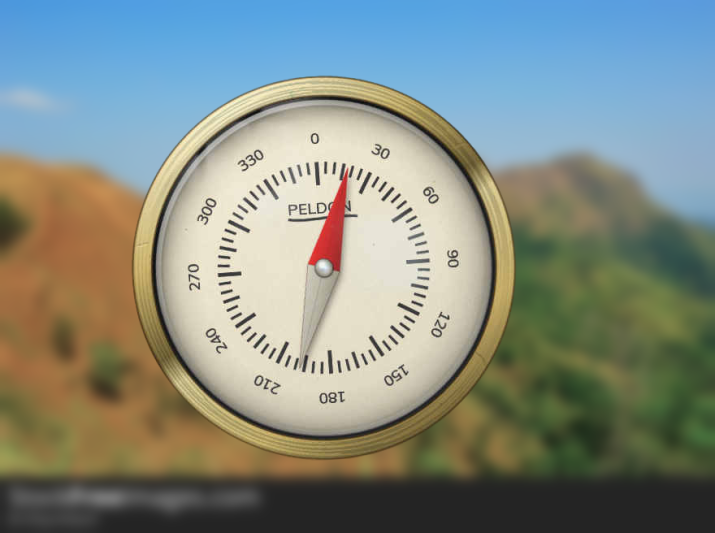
17.5 °
